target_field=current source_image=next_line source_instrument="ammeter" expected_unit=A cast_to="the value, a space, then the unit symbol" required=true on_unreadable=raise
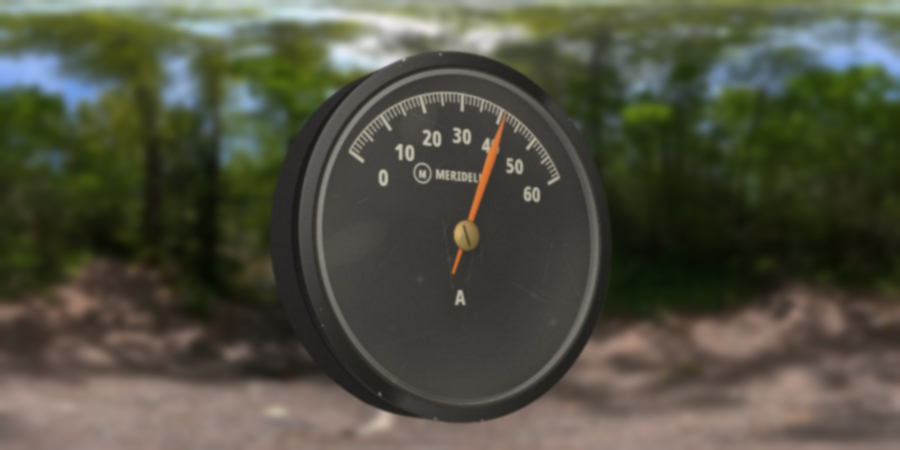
40 A
